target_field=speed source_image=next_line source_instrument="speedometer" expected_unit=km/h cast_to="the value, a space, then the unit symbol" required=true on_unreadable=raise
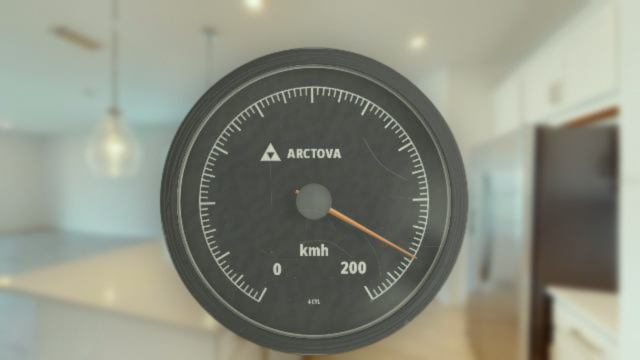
180 km/h
